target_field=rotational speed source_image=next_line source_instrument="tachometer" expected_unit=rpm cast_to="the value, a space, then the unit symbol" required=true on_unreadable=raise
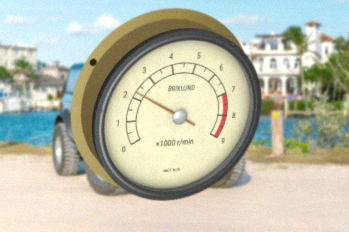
2250 rpm
